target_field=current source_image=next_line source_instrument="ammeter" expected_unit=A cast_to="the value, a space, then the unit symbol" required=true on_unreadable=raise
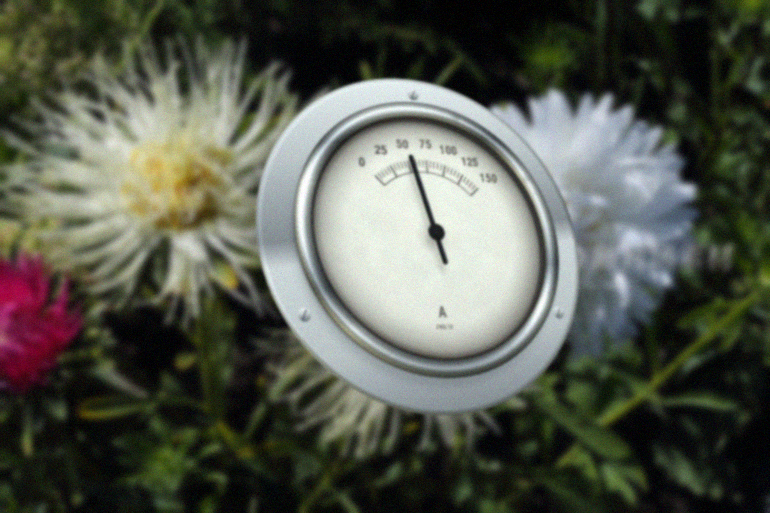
50 A
